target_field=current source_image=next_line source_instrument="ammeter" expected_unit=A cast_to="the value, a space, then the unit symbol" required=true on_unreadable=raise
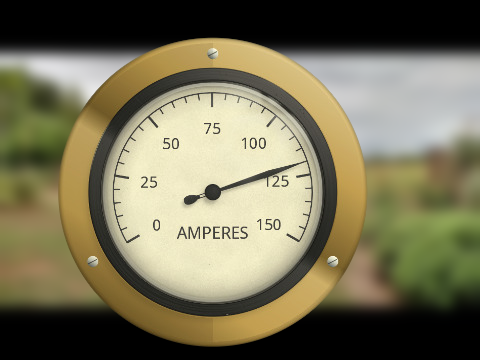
120 A
